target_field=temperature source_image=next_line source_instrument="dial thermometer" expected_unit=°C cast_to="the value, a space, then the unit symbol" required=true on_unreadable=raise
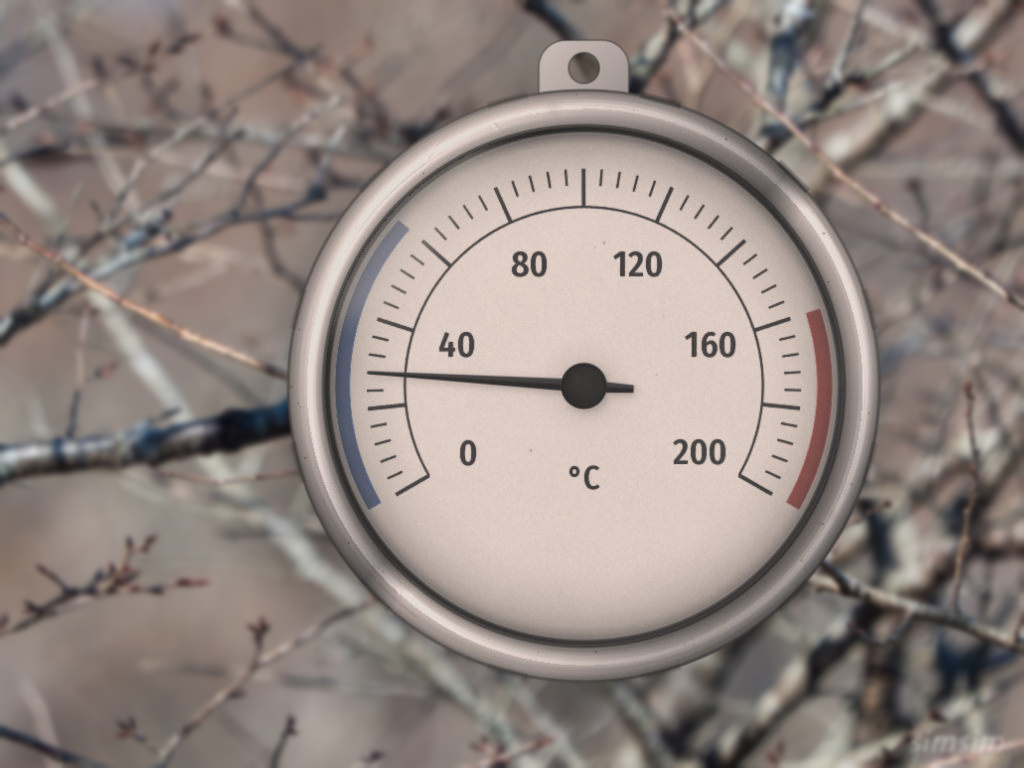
28 °C
